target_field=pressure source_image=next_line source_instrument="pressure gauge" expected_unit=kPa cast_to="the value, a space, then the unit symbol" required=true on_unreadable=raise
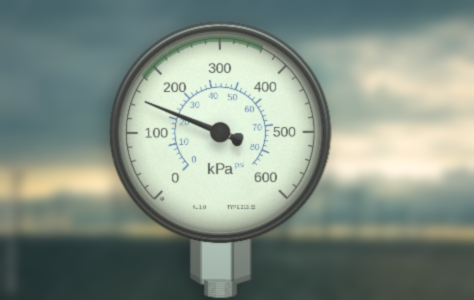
150 kPa
